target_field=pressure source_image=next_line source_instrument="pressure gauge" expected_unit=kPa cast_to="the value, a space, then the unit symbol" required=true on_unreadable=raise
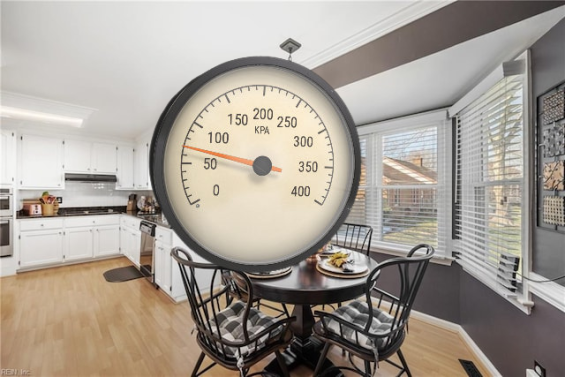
70 kPa
